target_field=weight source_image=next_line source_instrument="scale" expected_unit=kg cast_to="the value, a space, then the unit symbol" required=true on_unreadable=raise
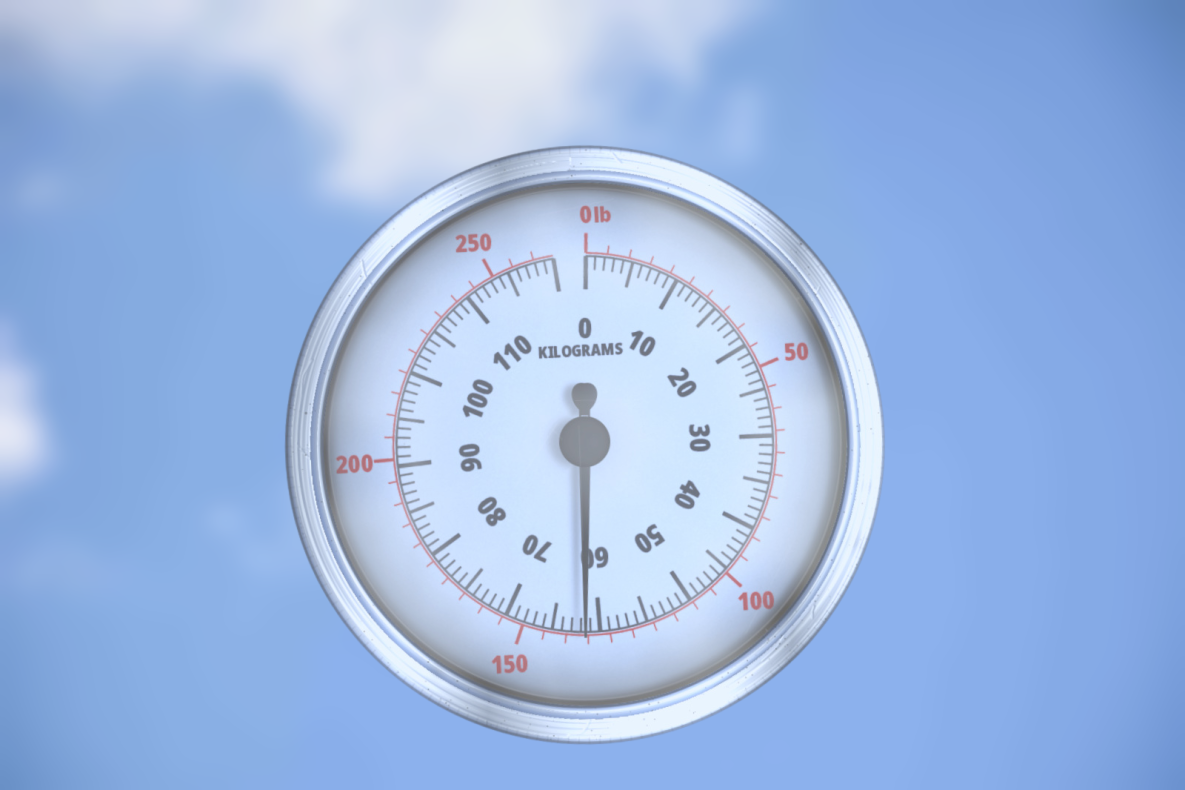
61.5 kg
